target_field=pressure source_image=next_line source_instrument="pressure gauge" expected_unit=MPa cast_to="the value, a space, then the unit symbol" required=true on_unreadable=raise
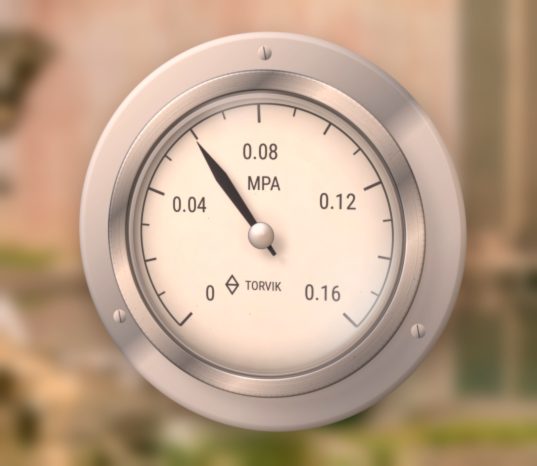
0.06 MPa
